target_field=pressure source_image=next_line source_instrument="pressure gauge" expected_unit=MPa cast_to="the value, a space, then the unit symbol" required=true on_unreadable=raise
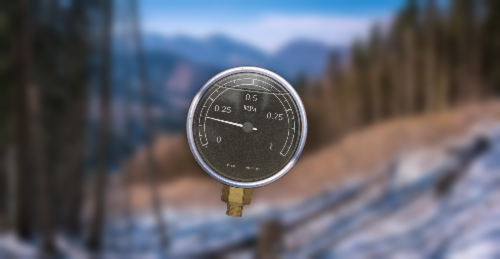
0.15 MPa
